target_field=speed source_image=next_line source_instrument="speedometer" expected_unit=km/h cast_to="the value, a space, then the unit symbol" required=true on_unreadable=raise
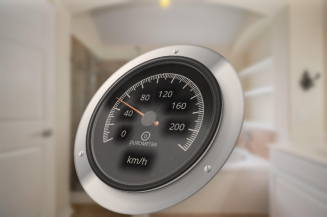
50 km/h
